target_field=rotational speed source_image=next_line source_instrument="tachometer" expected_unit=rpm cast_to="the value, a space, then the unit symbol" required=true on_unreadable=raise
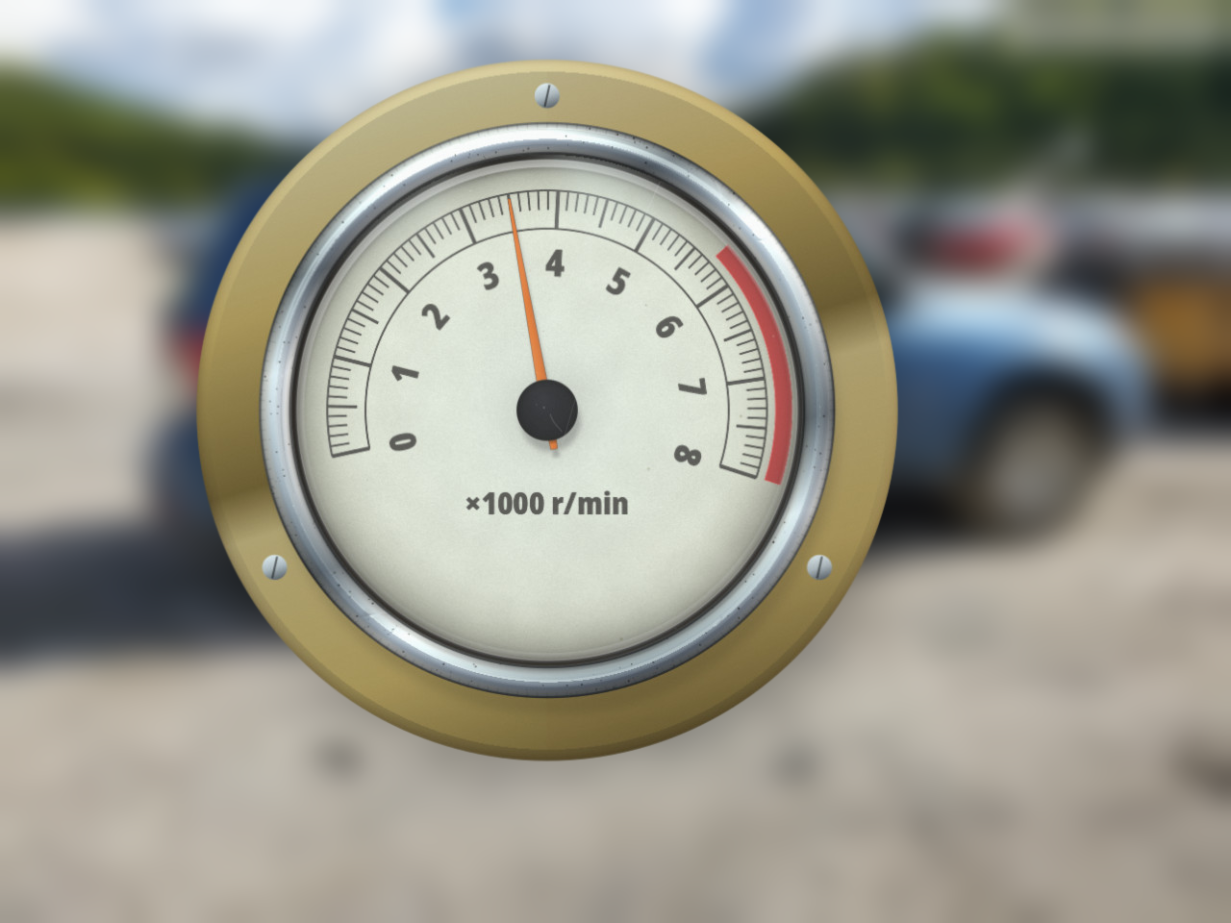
3500 rpm
